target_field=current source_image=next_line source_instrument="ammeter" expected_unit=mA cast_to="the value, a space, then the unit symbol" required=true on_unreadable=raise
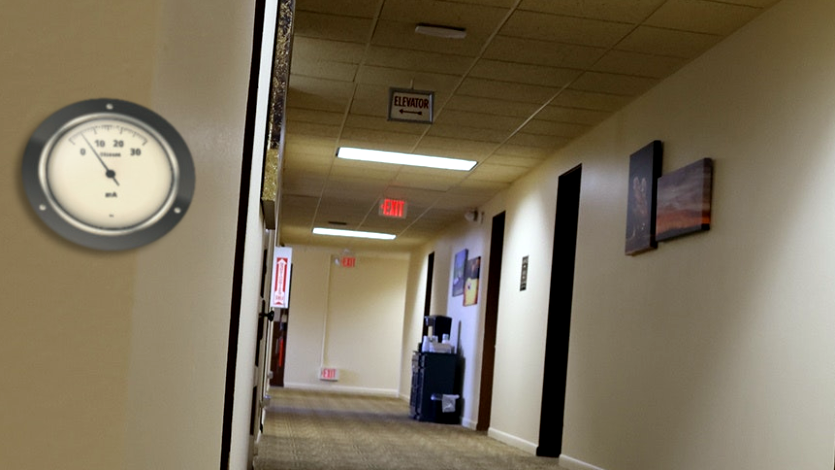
5 mA
